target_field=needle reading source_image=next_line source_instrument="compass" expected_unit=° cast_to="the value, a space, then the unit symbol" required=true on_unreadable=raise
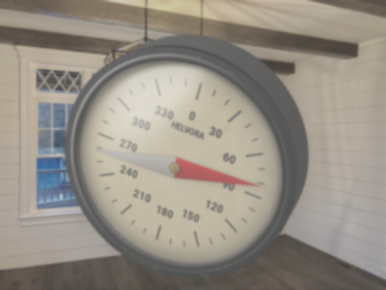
80 °
